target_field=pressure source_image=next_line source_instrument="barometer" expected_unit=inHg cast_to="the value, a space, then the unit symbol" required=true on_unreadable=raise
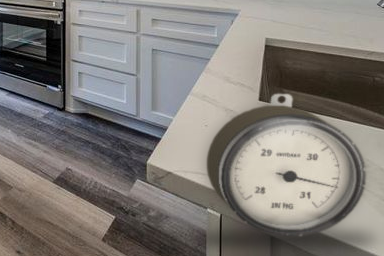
30.6 inHg
